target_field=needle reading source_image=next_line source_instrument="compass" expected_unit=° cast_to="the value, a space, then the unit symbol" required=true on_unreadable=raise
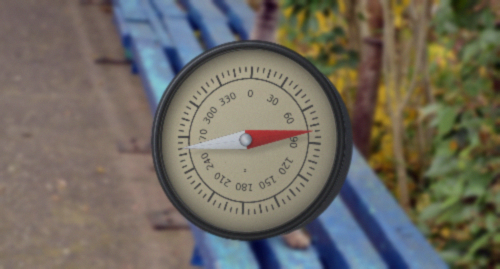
80 °
